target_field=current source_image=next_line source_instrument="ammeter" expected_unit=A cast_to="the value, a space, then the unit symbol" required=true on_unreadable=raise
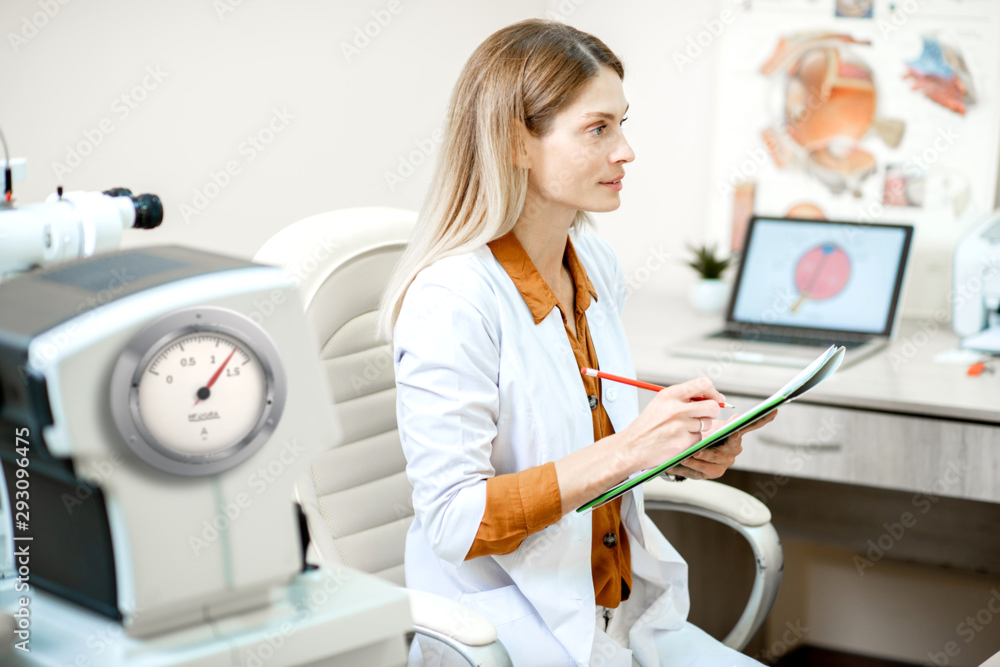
1.25 A
